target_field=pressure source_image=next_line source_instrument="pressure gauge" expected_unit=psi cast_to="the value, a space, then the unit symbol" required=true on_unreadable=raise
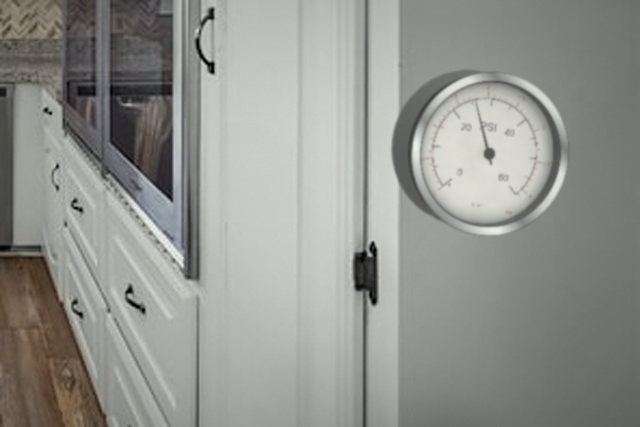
25 psi
